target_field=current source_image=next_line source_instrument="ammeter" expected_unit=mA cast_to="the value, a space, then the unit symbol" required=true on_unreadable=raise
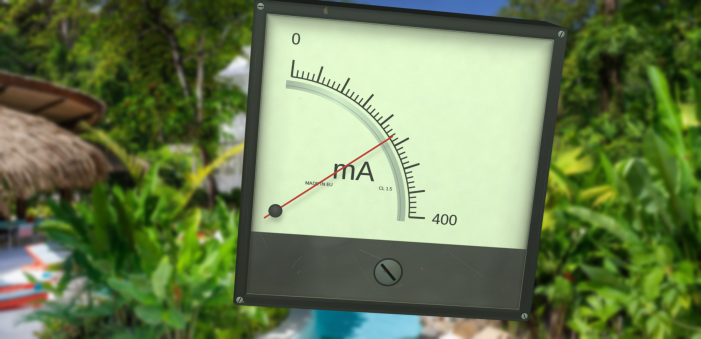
230 mA
